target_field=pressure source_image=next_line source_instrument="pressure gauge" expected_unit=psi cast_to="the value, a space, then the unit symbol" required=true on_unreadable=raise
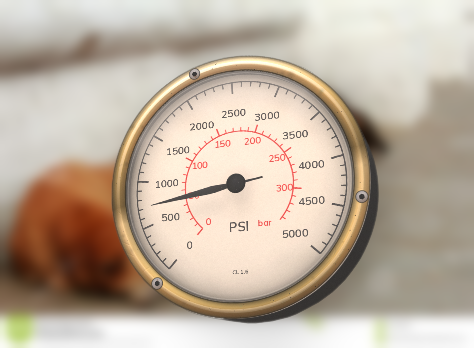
700 psi
